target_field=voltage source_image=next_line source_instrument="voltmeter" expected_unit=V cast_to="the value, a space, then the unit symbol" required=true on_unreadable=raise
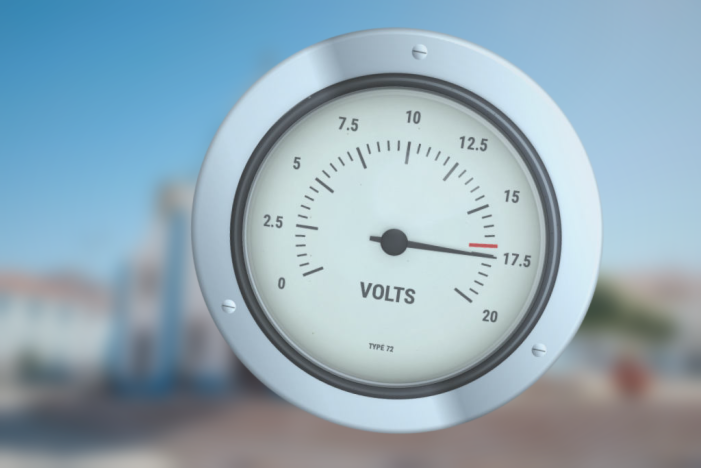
17.5 V
